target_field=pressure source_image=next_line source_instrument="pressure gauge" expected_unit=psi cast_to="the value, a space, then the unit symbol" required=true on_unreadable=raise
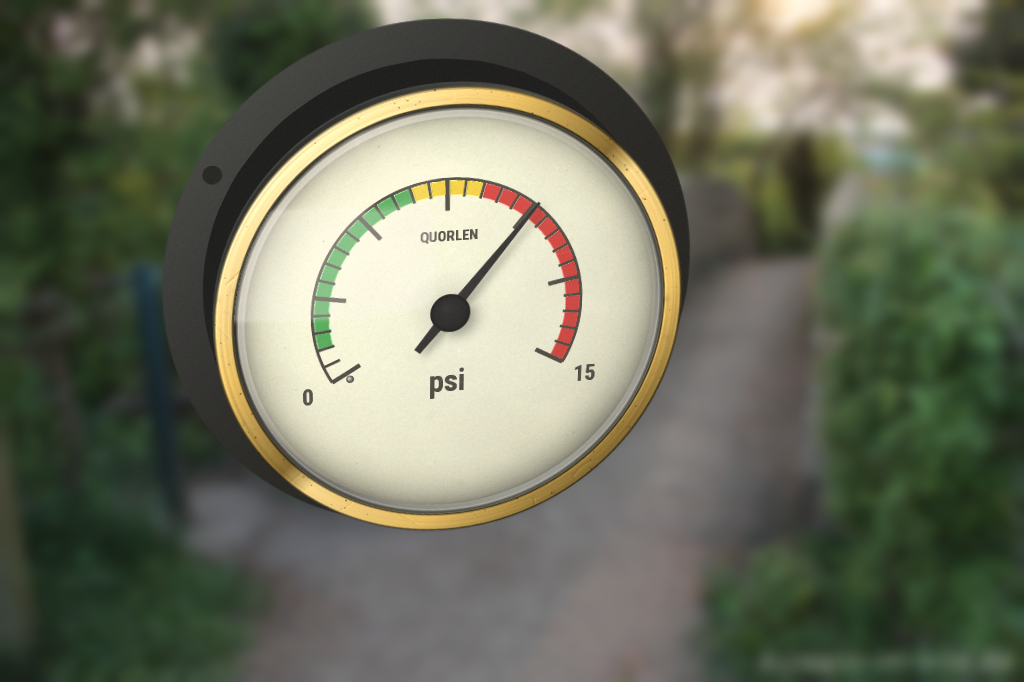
10 psi
